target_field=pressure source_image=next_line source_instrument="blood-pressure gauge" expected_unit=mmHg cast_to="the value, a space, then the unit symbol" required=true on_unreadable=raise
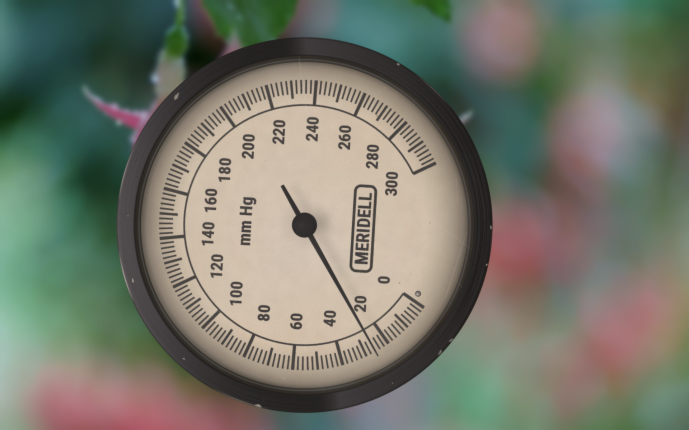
26 mmHg
